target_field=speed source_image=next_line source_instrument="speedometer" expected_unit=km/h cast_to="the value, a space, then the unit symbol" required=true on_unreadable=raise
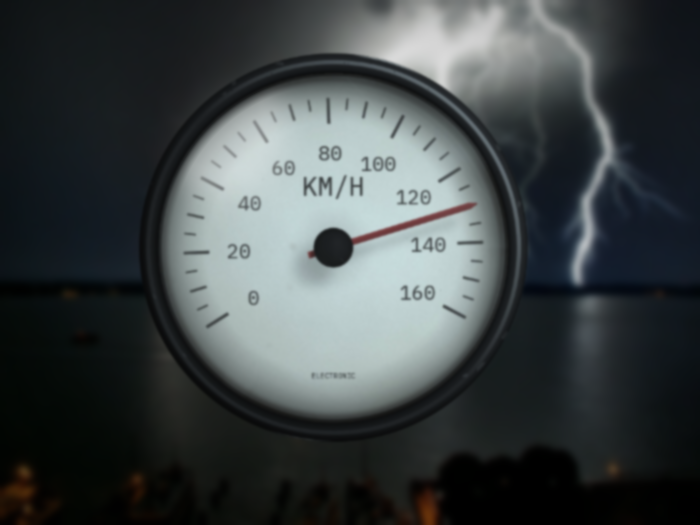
130 km/h
